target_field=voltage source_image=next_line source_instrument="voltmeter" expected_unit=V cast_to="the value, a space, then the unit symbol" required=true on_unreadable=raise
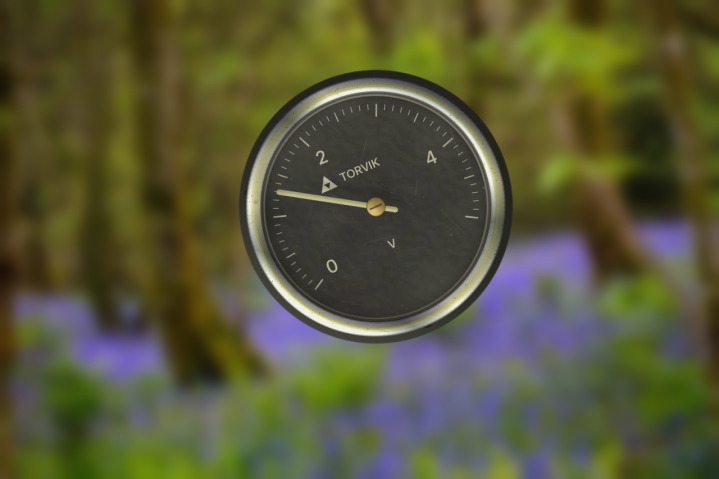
1.3 V
